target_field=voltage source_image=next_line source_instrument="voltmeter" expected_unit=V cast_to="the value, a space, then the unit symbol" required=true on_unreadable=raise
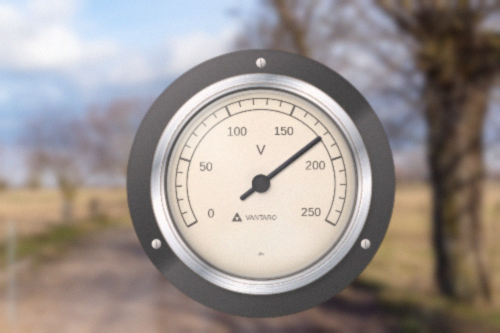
180 V
